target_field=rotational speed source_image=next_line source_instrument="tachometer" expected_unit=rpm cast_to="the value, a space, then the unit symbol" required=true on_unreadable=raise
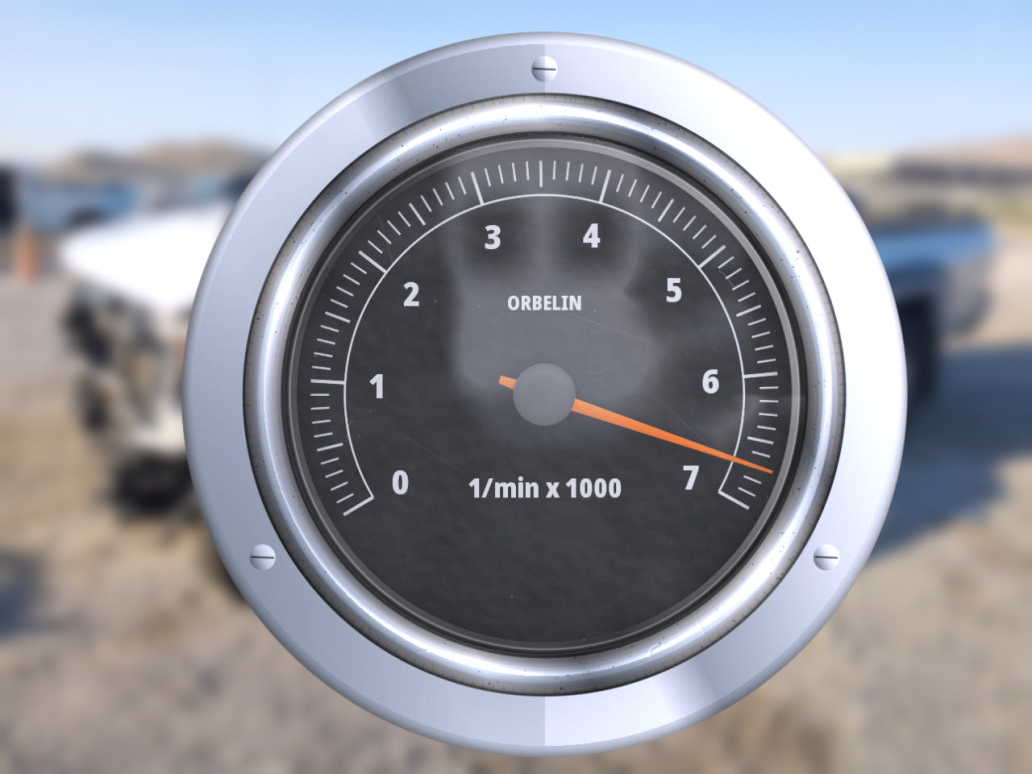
6700 rpm
